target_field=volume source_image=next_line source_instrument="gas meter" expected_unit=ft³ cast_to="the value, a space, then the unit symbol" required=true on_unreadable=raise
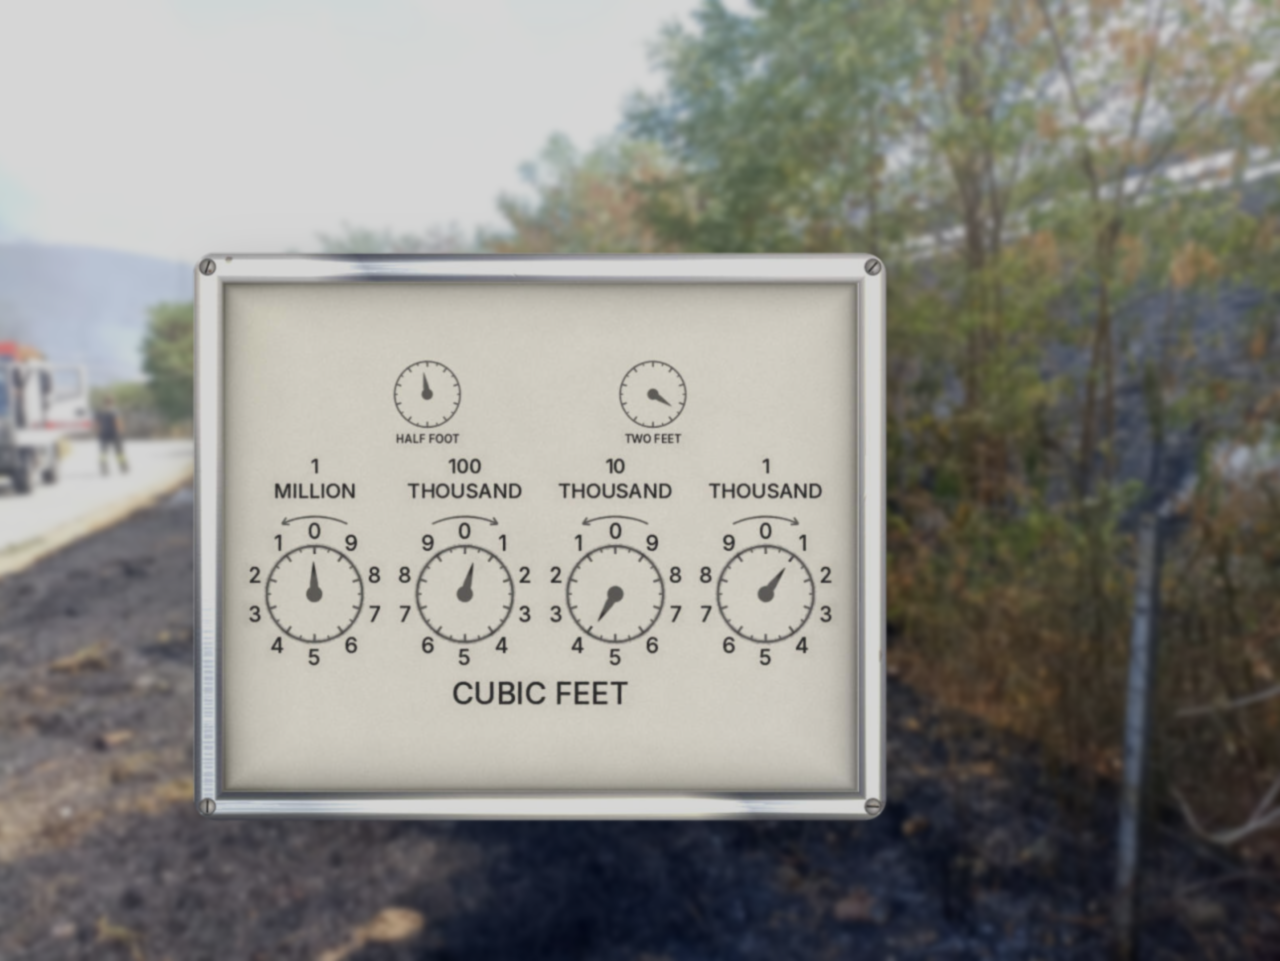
4100 ft³
